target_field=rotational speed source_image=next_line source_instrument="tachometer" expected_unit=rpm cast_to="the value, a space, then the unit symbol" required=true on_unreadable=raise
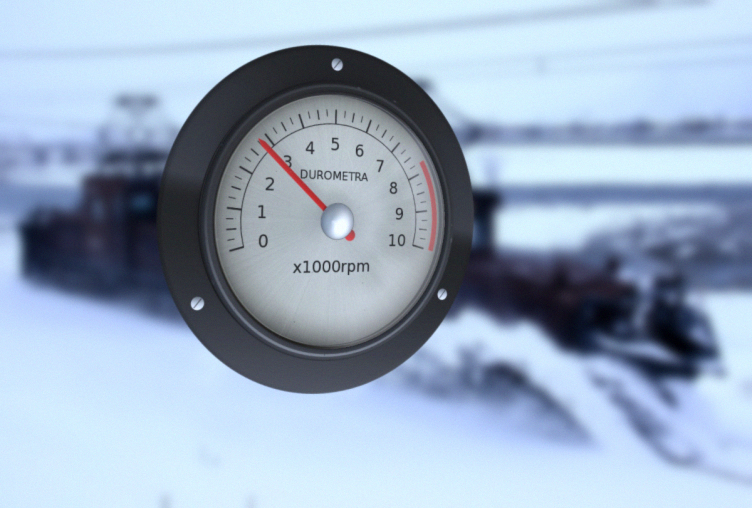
2750 rpm
